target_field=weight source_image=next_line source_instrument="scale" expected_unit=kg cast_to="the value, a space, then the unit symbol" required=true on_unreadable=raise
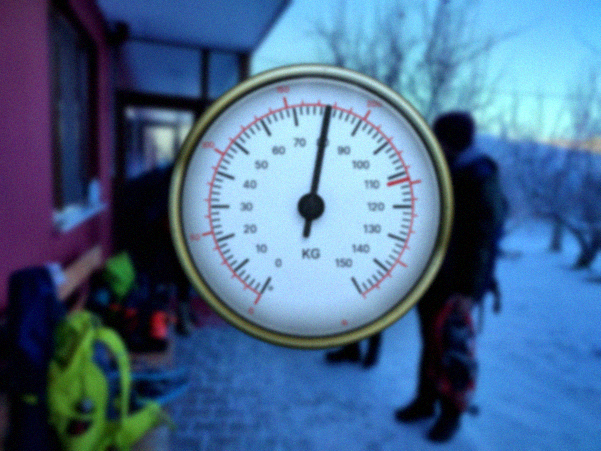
80 kg
